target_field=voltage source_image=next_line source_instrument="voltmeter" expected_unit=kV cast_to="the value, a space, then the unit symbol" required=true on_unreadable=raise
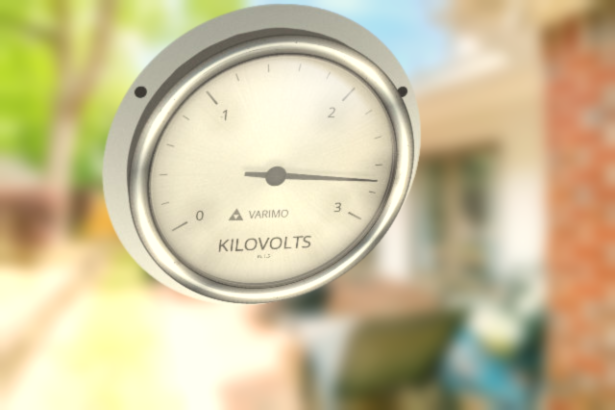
2.7 kV
